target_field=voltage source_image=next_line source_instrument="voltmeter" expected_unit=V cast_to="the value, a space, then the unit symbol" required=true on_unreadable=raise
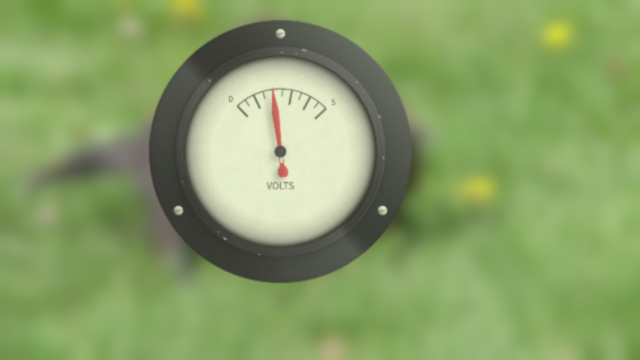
2 V
